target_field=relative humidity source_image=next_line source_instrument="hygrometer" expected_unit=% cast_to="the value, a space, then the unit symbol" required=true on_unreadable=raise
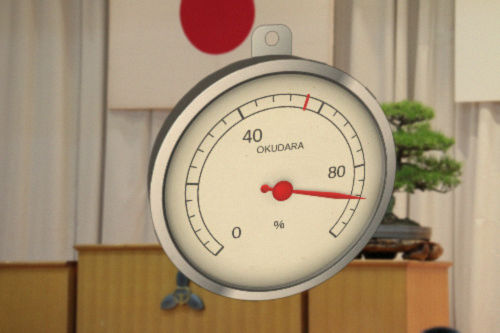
88 %
